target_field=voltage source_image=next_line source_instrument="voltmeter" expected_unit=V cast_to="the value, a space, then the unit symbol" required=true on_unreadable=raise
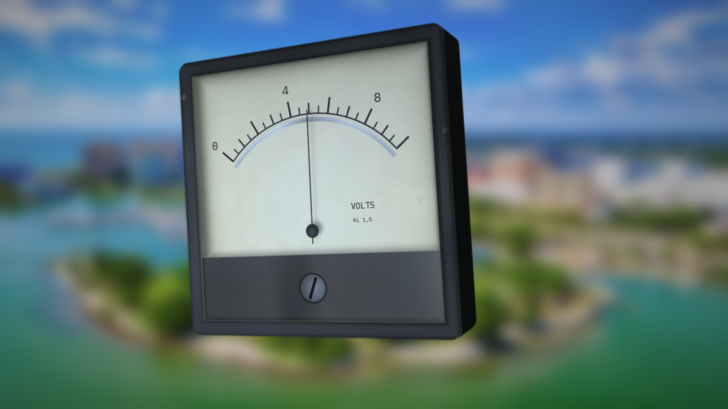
5 V
